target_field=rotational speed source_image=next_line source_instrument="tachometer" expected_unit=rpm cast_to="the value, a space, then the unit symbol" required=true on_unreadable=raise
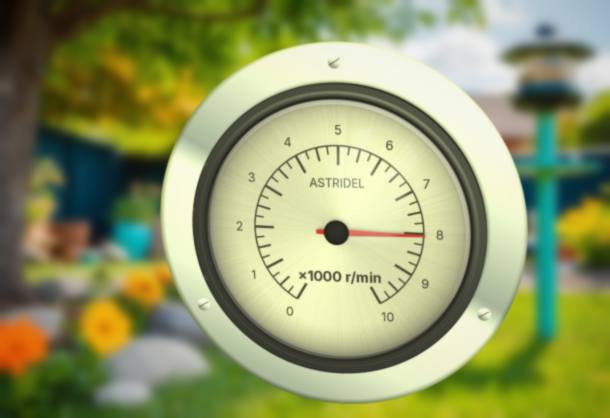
8000 rpm
